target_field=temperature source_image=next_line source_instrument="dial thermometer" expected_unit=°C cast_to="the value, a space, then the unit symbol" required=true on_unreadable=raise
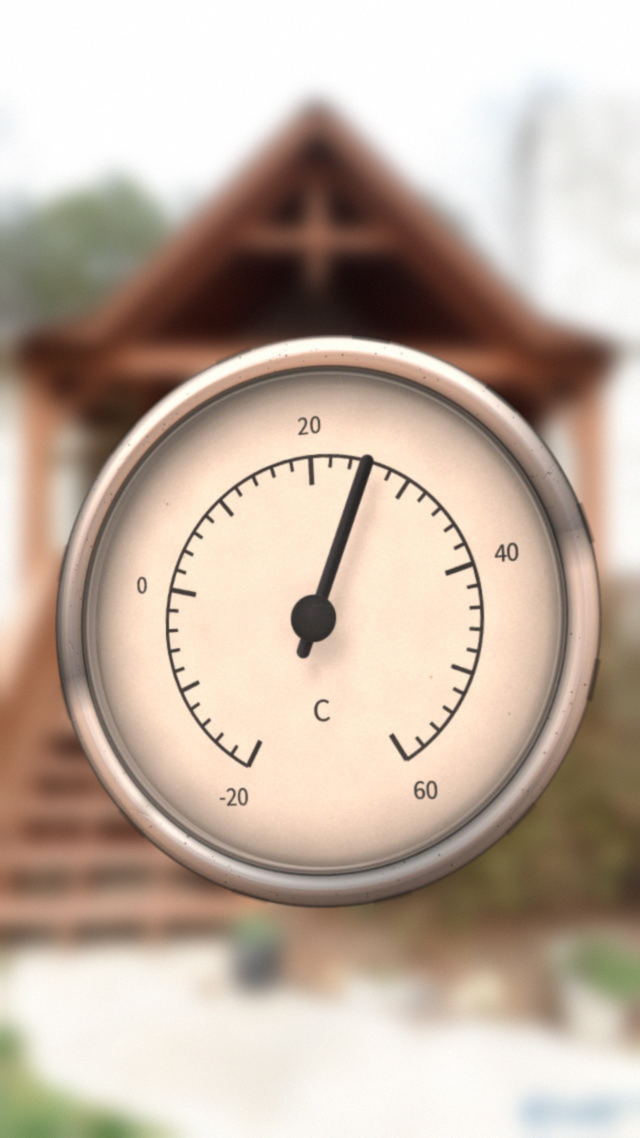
26 °C
